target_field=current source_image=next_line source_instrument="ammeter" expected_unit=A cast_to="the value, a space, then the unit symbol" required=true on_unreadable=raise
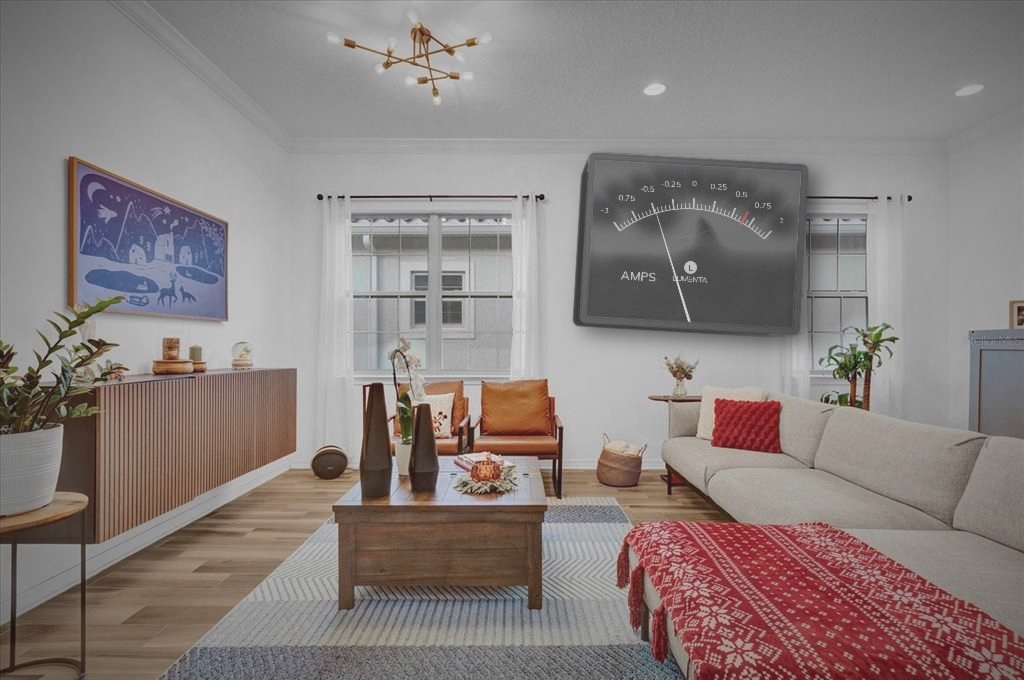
-0.5 A
